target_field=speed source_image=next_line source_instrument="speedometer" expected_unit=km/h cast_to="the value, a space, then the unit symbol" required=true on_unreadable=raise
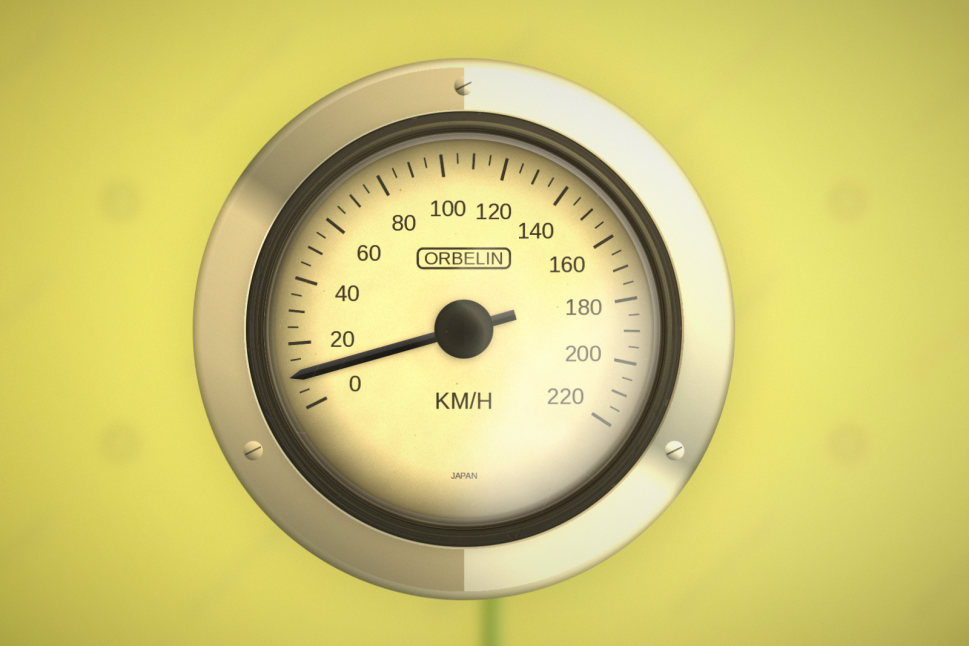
10 km/h
